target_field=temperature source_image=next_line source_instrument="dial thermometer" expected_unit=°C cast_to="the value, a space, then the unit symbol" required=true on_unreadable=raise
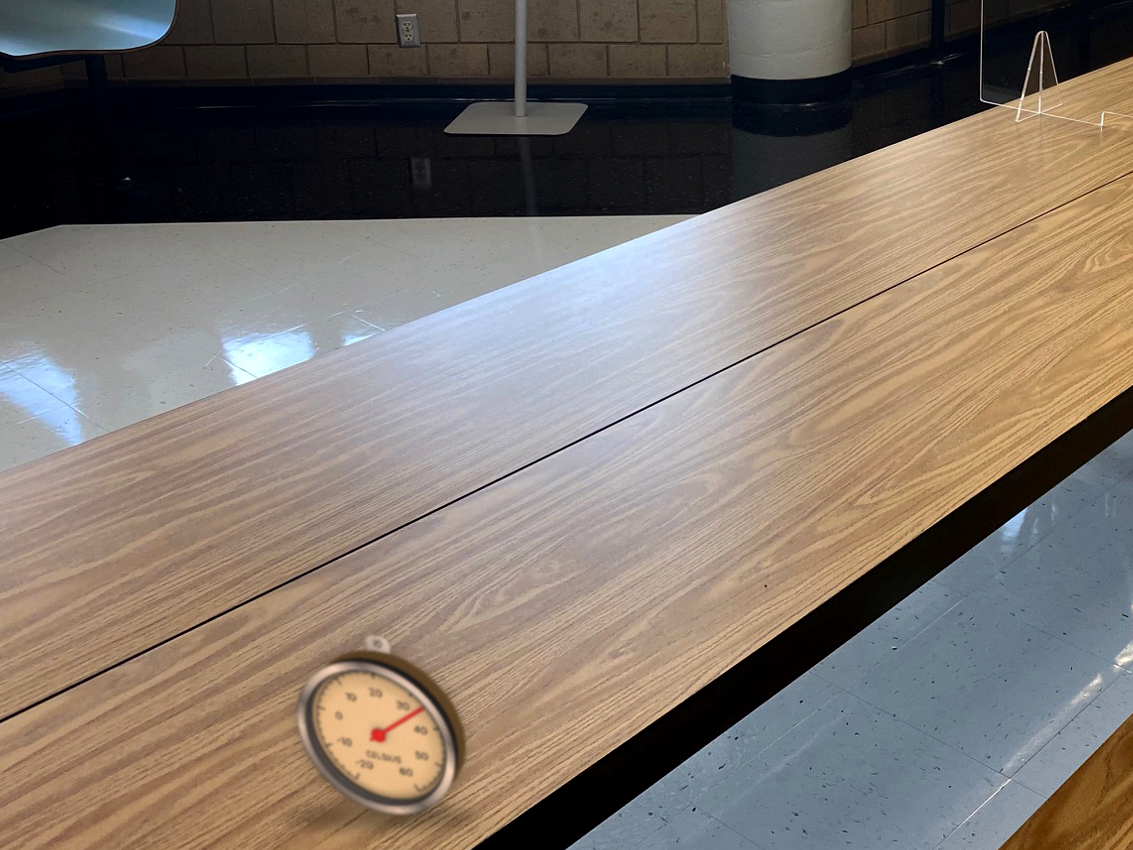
34 °C
